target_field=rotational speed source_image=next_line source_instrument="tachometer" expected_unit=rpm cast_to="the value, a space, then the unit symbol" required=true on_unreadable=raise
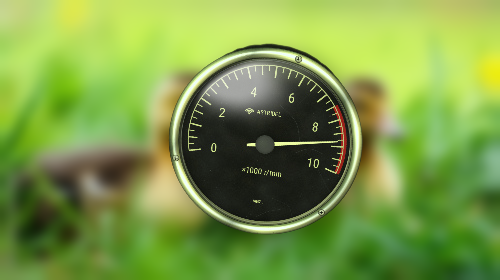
8750 rpm
